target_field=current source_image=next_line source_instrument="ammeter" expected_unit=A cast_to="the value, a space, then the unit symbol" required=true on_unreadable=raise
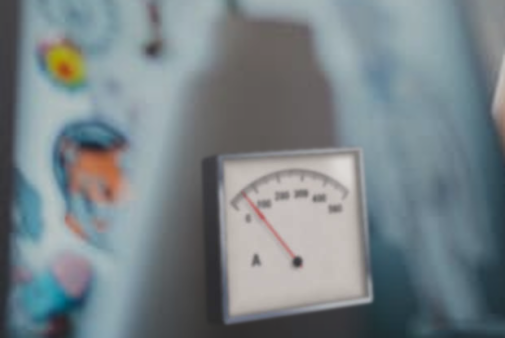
50 A
